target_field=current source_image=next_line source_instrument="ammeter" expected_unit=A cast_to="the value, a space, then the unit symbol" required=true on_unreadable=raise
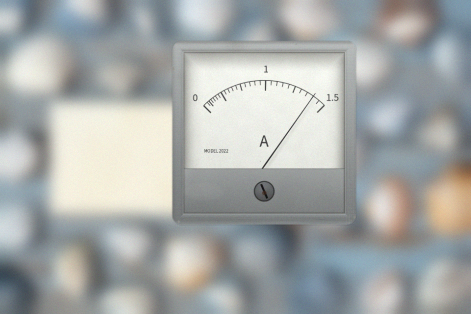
1.4 A
